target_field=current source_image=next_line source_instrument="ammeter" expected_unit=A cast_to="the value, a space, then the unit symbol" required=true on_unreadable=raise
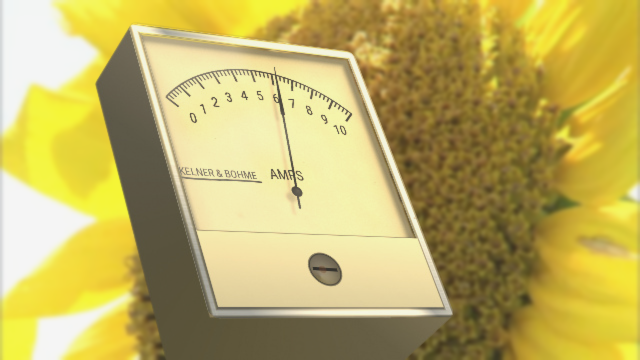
6 A
